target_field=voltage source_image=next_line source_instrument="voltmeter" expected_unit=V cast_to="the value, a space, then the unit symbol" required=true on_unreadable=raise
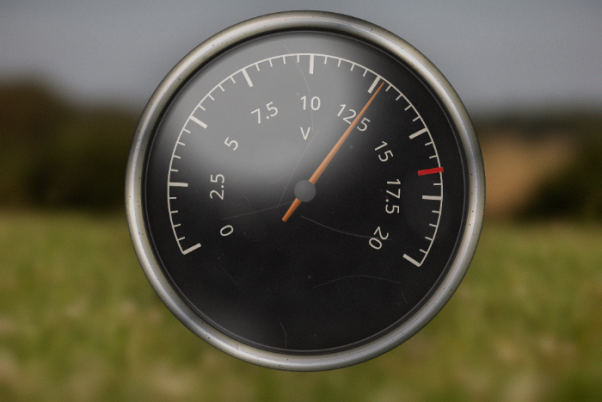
12.75 V
